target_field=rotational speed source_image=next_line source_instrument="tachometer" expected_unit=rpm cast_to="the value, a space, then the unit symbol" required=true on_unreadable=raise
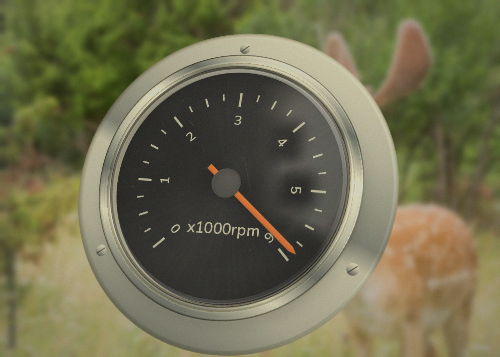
5875 rpm
